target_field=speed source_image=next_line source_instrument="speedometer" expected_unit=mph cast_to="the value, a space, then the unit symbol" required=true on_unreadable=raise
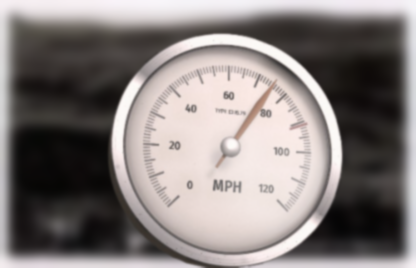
75 mph
